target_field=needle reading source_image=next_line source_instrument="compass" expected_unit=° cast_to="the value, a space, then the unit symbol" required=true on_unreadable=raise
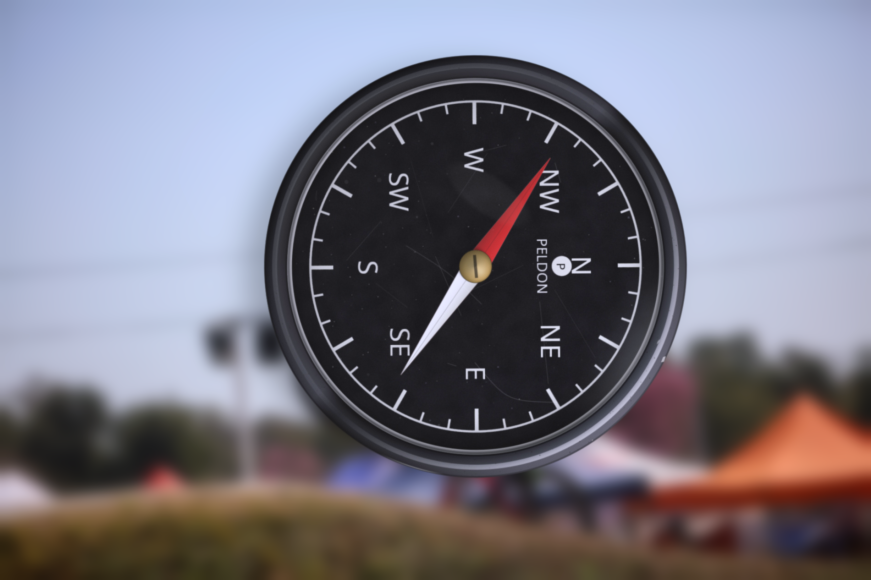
305 °
